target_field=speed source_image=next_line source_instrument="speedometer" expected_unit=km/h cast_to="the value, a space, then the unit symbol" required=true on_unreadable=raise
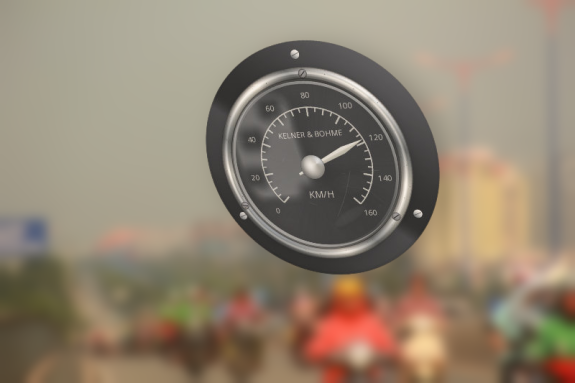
117.5 km/h
